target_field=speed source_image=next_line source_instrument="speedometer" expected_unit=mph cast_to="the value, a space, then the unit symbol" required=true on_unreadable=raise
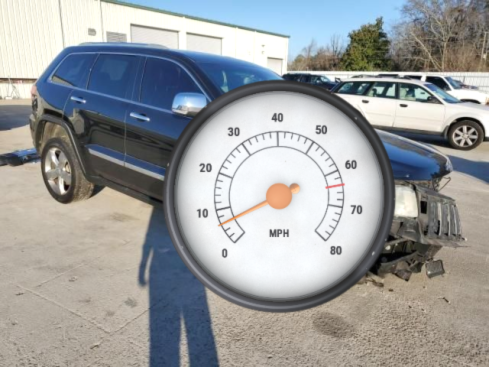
6 mph
